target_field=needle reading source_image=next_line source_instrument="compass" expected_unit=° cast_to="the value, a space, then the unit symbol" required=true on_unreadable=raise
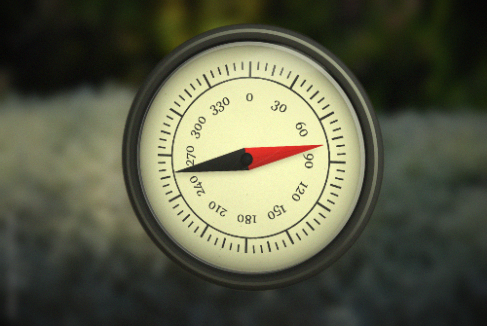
77.5 °
